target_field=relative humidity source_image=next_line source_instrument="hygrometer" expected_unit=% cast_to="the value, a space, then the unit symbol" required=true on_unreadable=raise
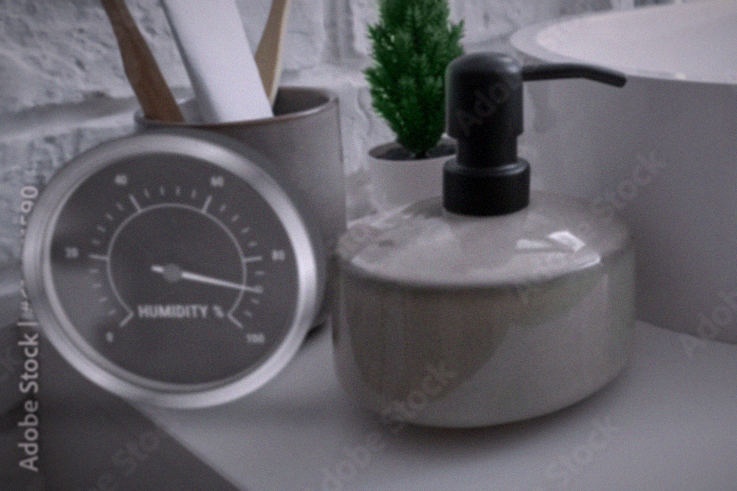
88 %
